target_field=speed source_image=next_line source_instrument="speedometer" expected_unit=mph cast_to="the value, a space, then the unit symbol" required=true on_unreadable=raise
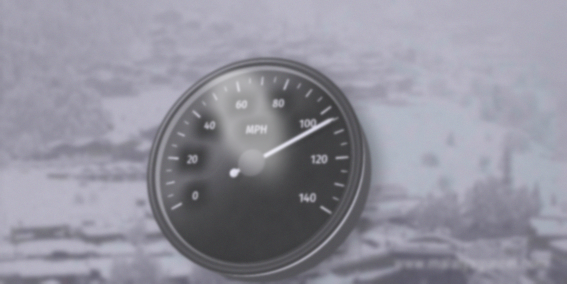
105 mph
